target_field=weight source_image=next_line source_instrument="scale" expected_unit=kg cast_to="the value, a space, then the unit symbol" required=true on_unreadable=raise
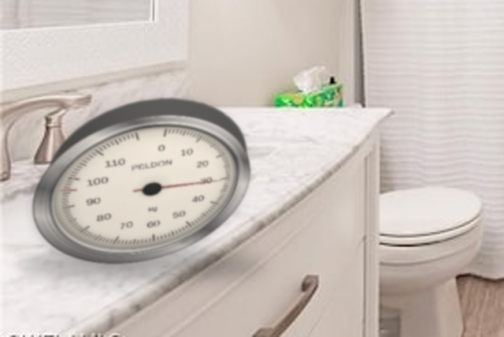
30 kg
